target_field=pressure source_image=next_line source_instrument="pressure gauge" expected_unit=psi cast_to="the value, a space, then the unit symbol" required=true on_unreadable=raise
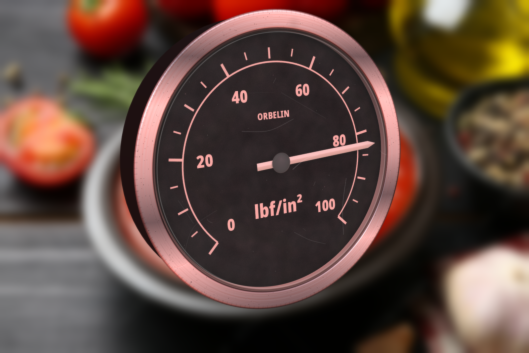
82.5 psi
